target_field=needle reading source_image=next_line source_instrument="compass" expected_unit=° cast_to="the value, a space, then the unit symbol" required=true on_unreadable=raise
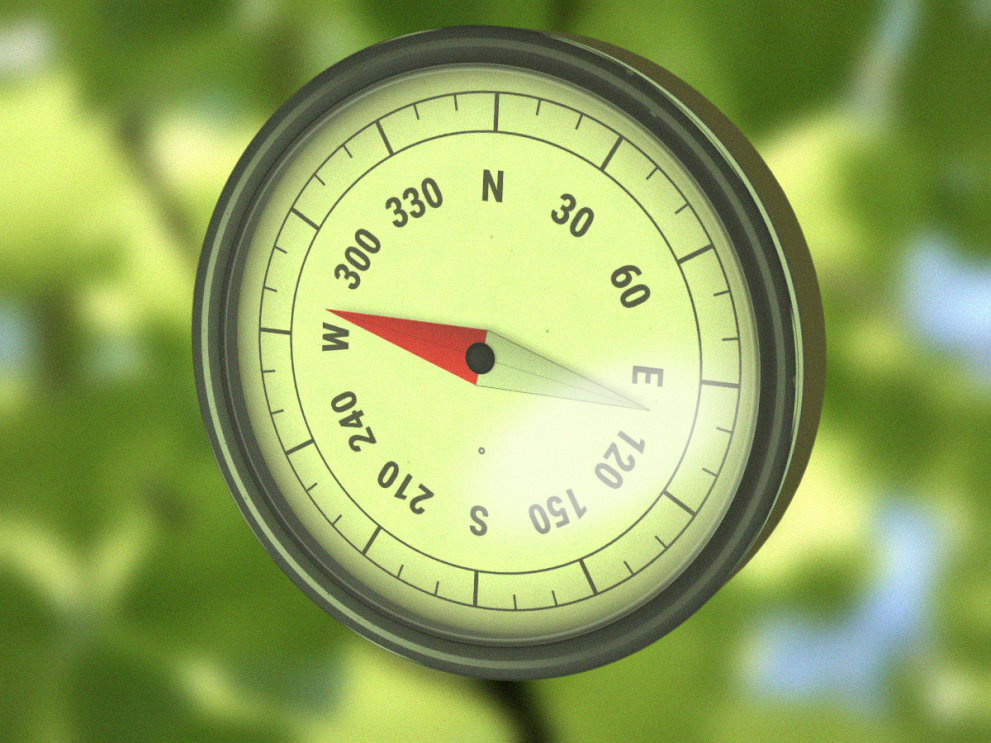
280 °
